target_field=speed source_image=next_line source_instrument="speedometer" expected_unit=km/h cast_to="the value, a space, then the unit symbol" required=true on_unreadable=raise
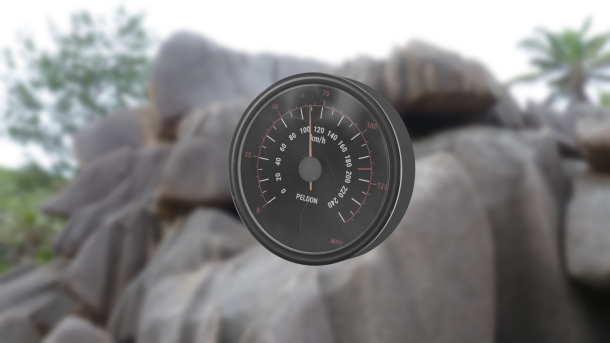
110 km/h
